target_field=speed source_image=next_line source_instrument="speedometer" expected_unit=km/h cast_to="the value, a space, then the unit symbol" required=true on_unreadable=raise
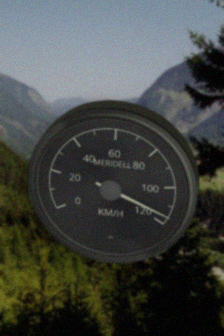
115 km/h
